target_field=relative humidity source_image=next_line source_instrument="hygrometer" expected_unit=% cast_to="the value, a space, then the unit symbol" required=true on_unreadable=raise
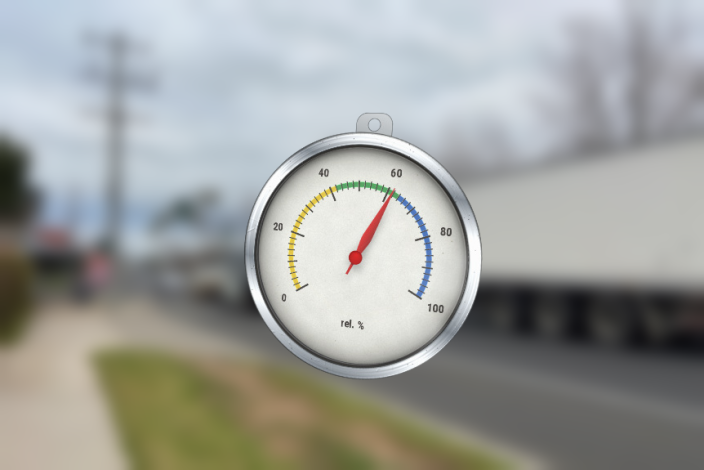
62 %
